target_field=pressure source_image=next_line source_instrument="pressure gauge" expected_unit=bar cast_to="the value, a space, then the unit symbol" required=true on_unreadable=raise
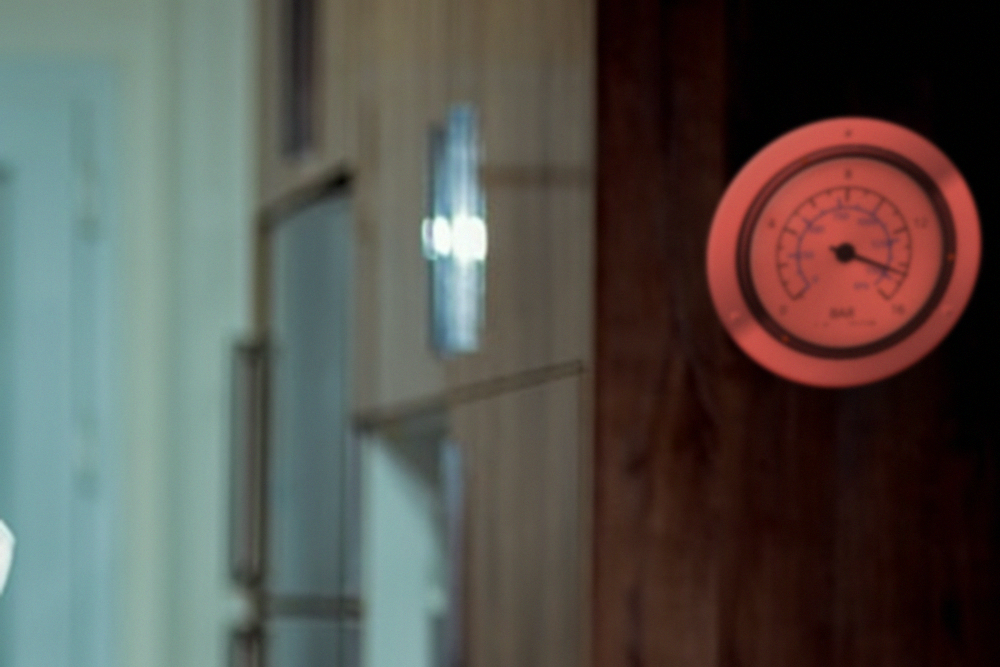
14.5 bar
